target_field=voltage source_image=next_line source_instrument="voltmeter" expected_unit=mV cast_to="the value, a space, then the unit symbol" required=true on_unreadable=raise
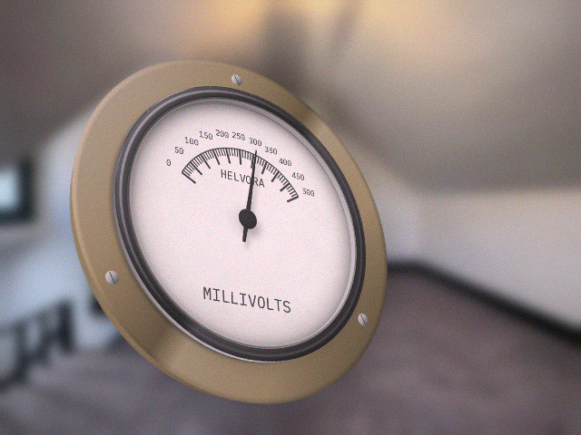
300 mV
